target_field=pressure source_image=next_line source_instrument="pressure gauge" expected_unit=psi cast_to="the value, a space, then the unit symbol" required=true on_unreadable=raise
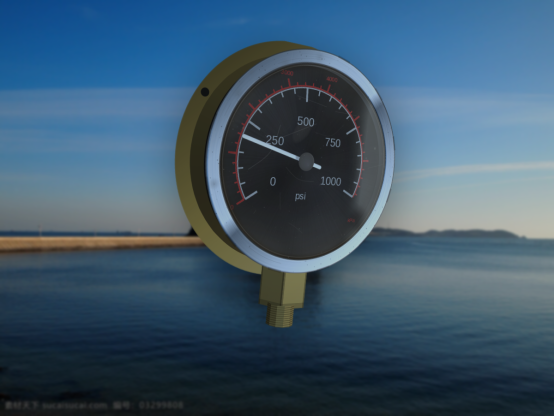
200 psi
